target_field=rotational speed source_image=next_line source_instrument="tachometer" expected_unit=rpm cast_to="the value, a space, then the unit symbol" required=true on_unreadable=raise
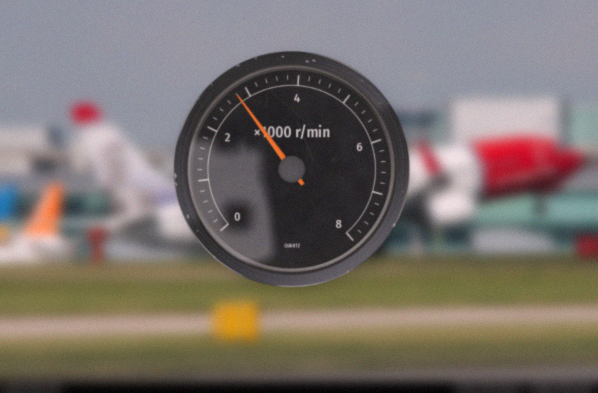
2800 rpm
